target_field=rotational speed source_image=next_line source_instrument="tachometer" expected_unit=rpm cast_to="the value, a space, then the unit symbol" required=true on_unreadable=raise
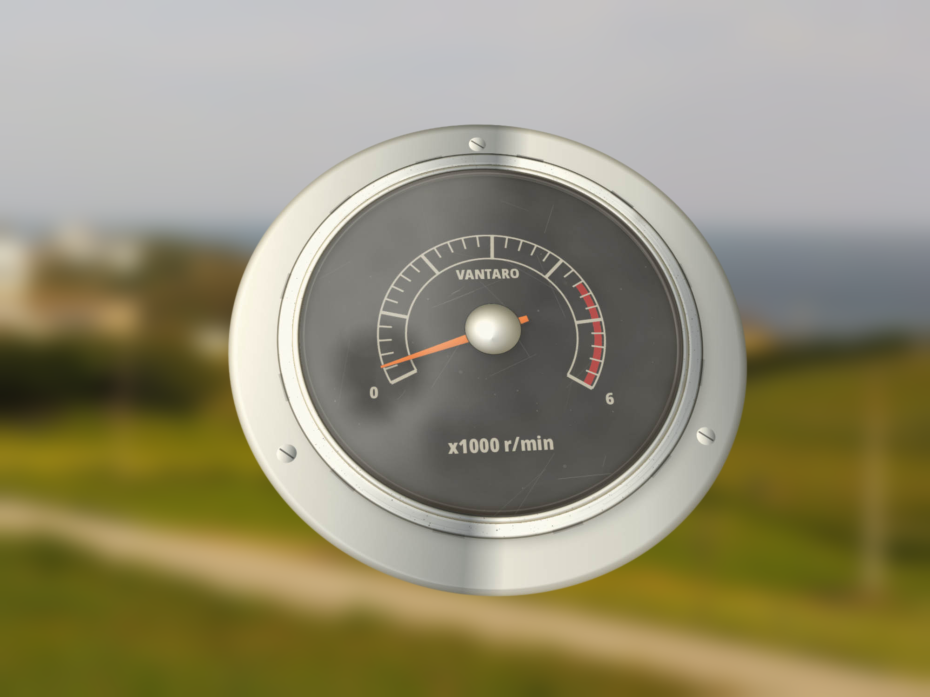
200 rpm
